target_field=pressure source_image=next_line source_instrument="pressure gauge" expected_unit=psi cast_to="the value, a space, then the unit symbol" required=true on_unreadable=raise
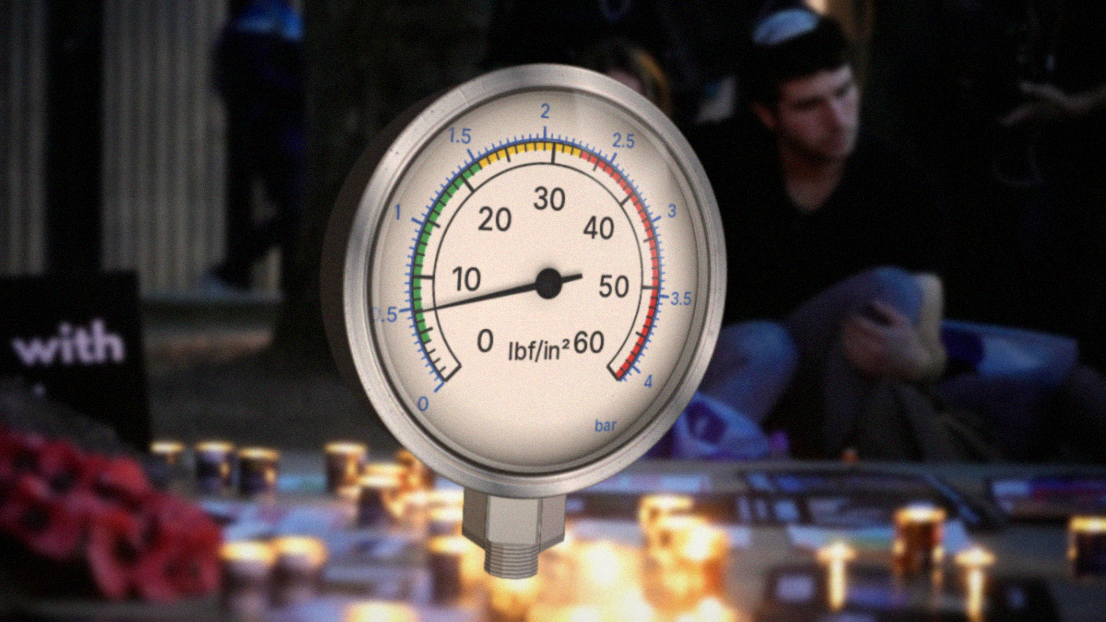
7 psi
